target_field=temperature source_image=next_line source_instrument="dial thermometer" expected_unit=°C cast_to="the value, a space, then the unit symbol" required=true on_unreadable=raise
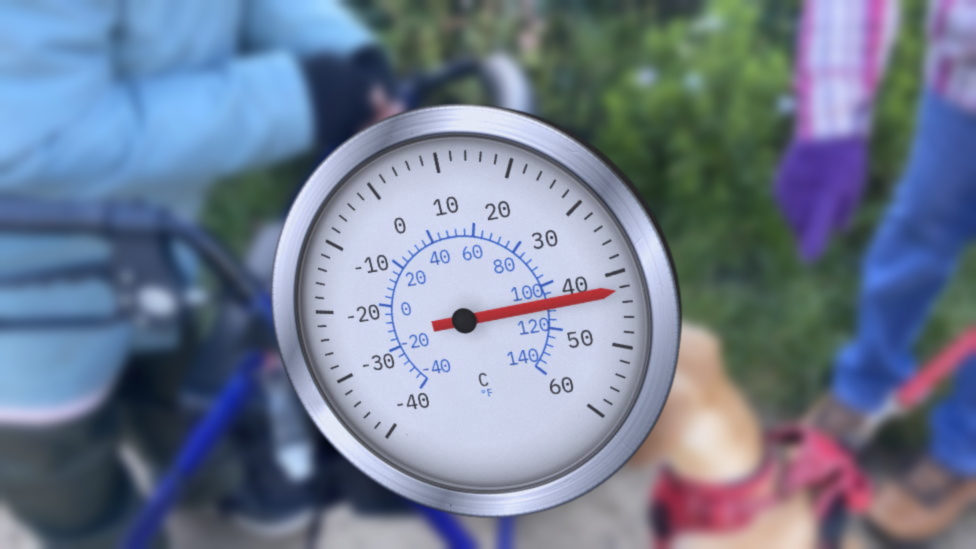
42 °C
